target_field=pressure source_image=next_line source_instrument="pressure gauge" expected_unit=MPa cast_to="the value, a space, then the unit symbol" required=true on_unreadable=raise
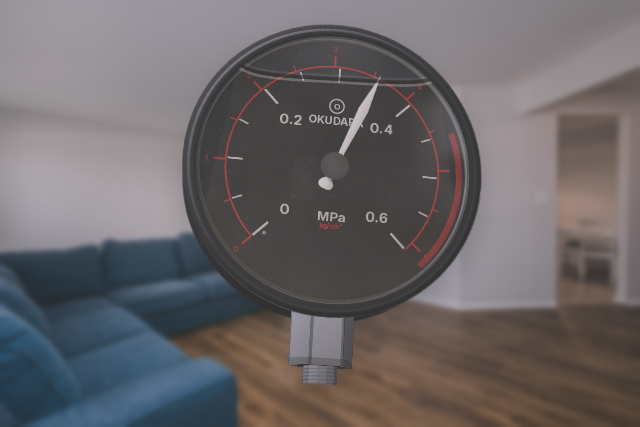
0.35 MPa
